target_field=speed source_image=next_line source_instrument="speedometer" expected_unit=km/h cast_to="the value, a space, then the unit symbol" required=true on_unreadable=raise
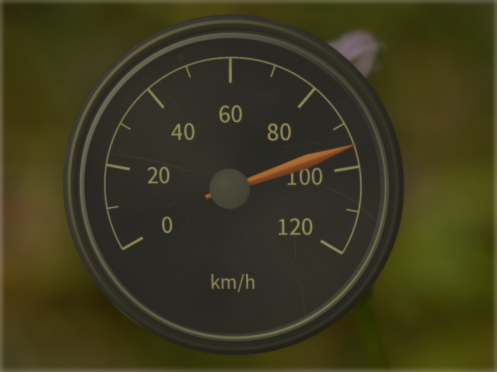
95 km/h
